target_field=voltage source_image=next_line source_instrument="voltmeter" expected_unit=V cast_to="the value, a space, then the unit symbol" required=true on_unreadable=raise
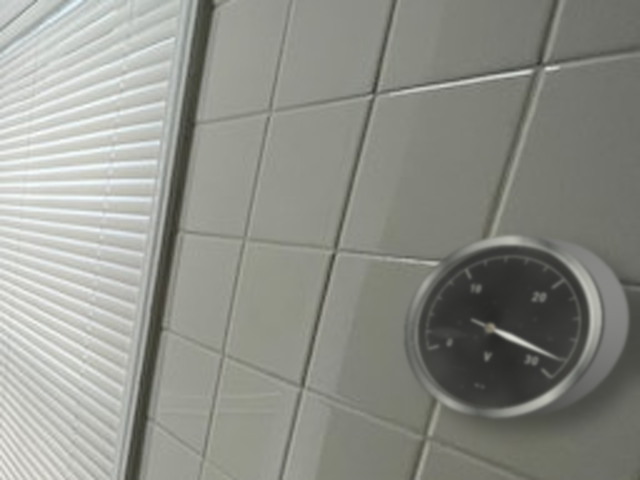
28 V
